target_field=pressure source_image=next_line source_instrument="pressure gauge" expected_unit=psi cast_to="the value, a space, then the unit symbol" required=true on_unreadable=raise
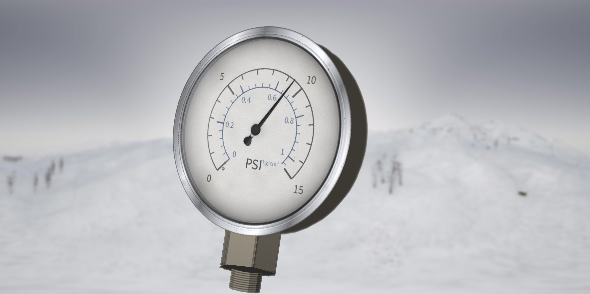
9.5 psi
